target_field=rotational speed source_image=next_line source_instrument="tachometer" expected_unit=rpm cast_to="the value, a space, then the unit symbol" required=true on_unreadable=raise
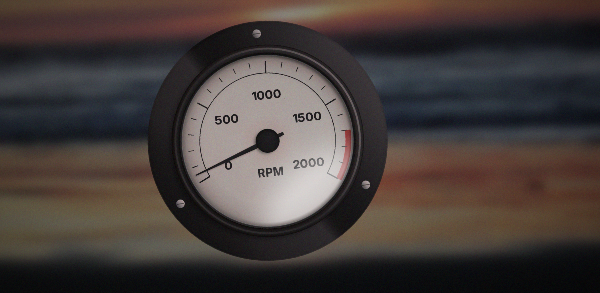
50 rpm
